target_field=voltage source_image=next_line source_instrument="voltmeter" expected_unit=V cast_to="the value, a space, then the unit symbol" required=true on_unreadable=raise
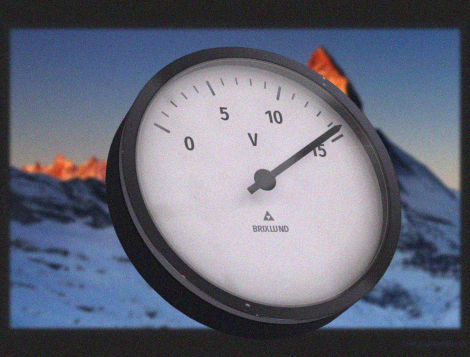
14.5 V
